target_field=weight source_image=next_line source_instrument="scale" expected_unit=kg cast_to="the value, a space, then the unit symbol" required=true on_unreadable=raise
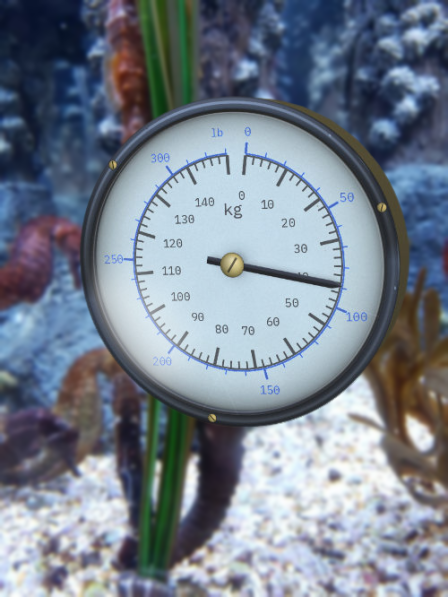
40 kg
